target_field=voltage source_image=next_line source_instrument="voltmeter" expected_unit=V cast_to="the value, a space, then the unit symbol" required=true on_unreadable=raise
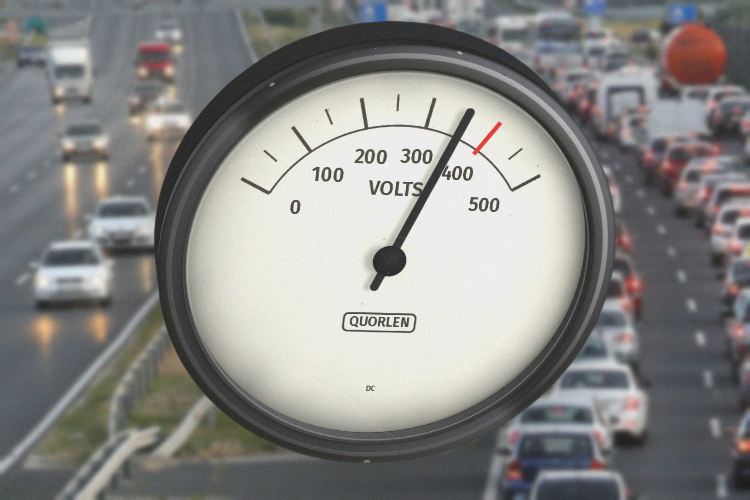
350 V
